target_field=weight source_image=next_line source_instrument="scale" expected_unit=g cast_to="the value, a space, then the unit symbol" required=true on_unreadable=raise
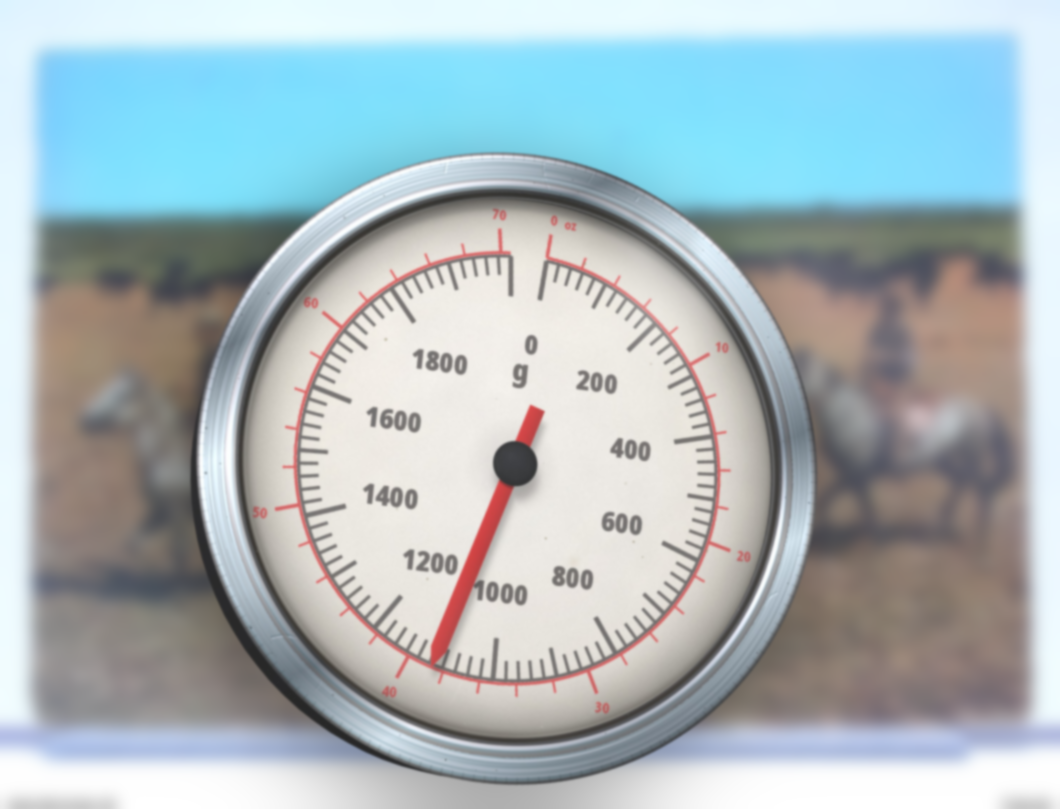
1100 g
